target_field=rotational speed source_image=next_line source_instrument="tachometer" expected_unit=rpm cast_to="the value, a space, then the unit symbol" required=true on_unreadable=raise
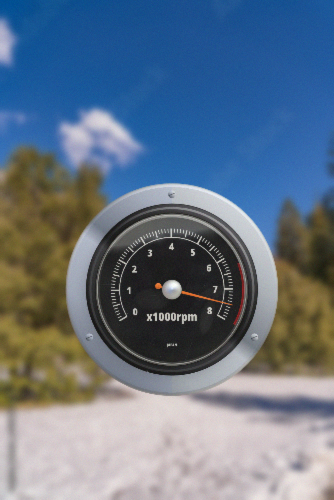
7500 rpm
